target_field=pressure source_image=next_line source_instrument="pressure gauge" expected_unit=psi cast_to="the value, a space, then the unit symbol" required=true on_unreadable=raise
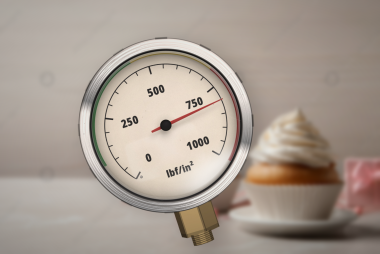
800 psi
